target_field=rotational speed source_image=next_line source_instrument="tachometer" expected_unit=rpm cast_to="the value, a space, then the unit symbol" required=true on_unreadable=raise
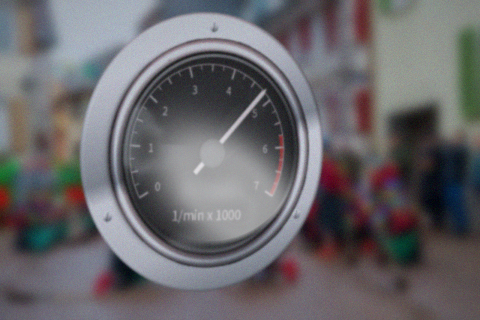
4750 rpm
